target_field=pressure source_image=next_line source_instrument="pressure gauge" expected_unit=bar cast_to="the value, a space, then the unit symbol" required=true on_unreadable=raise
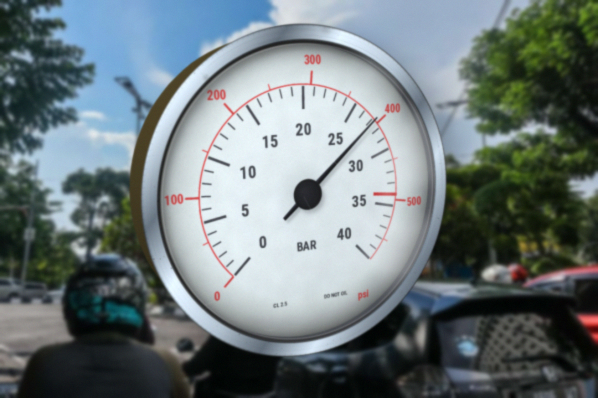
27 bar
